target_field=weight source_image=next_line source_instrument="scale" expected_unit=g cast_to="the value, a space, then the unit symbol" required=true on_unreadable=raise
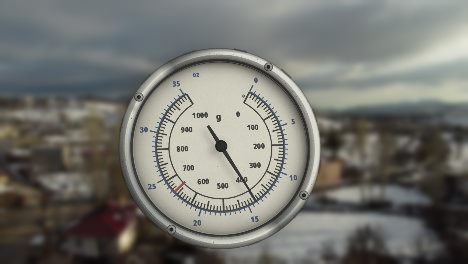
400 g
